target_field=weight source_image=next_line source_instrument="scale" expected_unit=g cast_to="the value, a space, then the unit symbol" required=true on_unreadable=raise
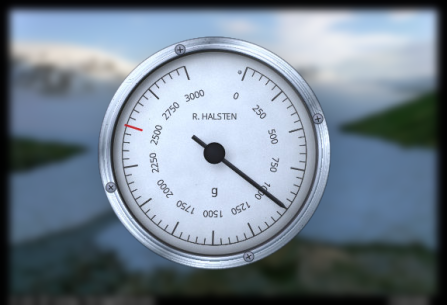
1000 g
